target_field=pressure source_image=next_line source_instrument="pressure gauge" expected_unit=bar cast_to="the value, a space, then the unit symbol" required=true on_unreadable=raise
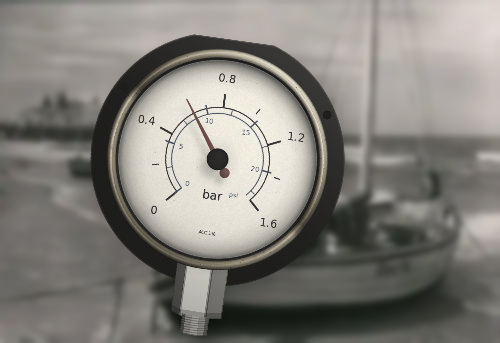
0.6 bar
